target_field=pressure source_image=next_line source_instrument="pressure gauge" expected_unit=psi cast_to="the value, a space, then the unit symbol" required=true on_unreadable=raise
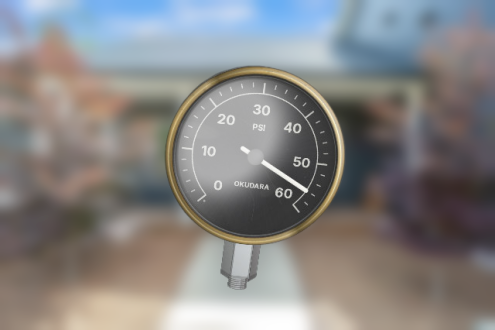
56 psi
